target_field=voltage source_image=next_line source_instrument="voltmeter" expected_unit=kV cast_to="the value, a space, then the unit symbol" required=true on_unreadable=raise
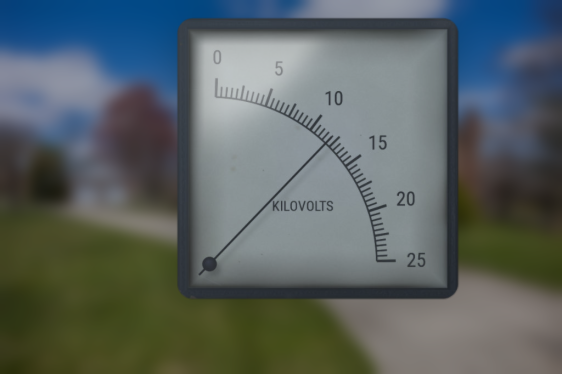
12 kV
